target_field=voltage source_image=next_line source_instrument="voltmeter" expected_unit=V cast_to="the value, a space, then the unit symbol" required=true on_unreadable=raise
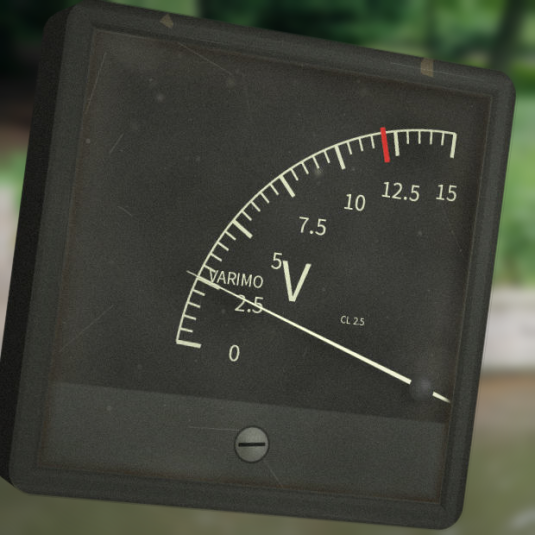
2.5 V
